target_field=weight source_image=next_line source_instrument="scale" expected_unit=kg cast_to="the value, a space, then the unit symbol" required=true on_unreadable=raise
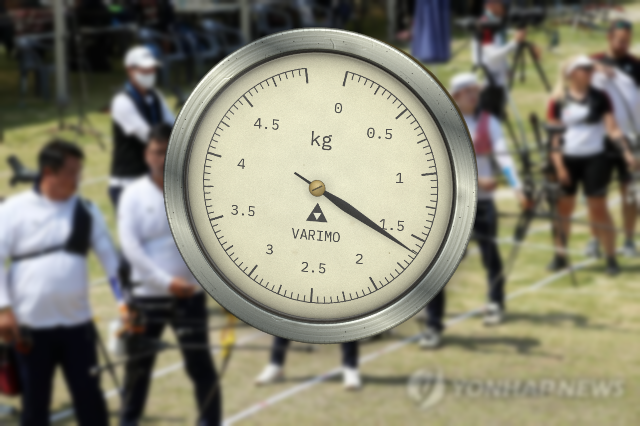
1.6 kg
